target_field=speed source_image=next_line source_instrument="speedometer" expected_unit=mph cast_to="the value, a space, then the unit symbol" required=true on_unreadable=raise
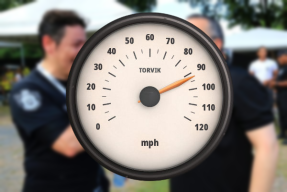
92.5 mph
